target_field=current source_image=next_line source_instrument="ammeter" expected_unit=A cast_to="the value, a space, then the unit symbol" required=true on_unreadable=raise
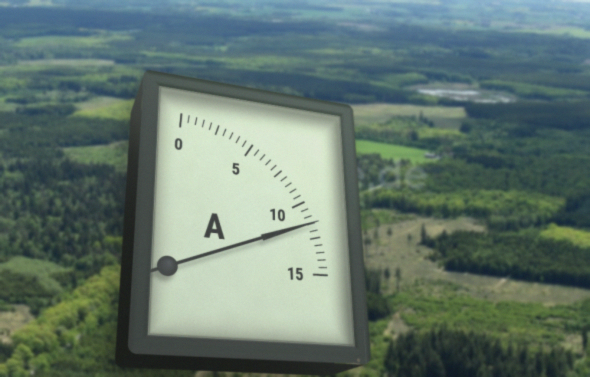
11.5 A
